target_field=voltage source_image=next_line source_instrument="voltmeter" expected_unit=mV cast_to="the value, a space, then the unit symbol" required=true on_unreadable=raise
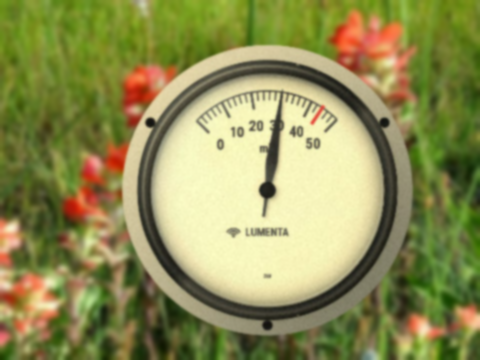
30 mV
